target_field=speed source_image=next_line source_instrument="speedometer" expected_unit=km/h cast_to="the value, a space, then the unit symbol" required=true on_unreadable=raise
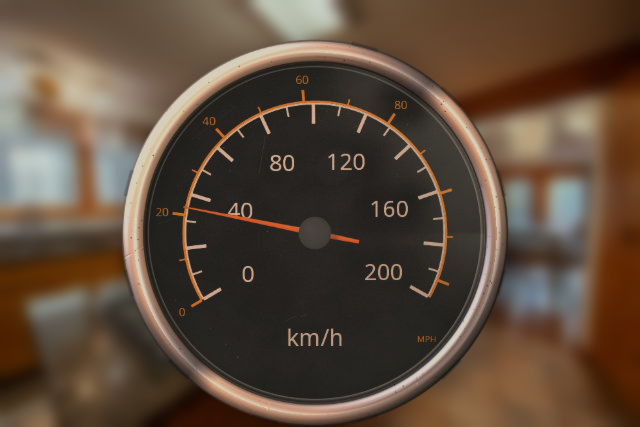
35 km/h
